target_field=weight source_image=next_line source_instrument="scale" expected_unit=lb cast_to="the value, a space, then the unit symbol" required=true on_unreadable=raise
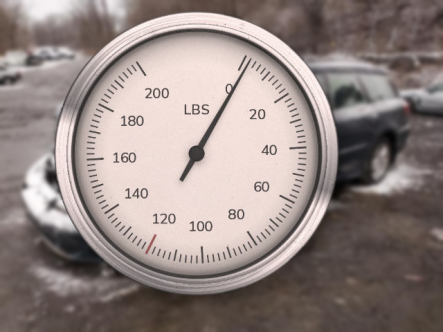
2 lb
